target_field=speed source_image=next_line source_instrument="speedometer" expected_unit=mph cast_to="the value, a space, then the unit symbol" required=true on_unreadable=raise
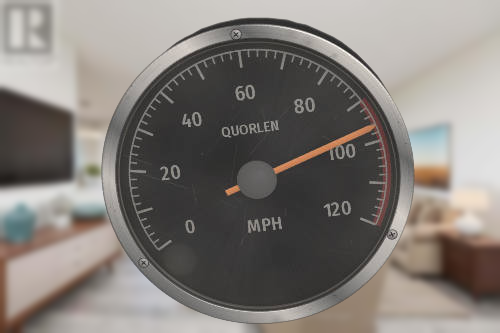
96 mph
